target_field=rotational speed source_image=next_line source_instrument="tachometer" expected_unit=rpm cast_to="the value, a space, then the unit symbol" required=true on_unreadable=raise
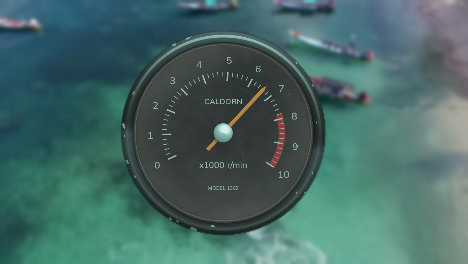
6600 rpm
